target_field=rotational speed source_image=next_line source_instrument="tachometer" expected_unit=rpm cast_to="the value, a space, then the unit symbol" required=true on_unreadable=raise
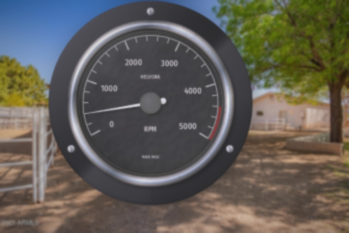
400 rpm
